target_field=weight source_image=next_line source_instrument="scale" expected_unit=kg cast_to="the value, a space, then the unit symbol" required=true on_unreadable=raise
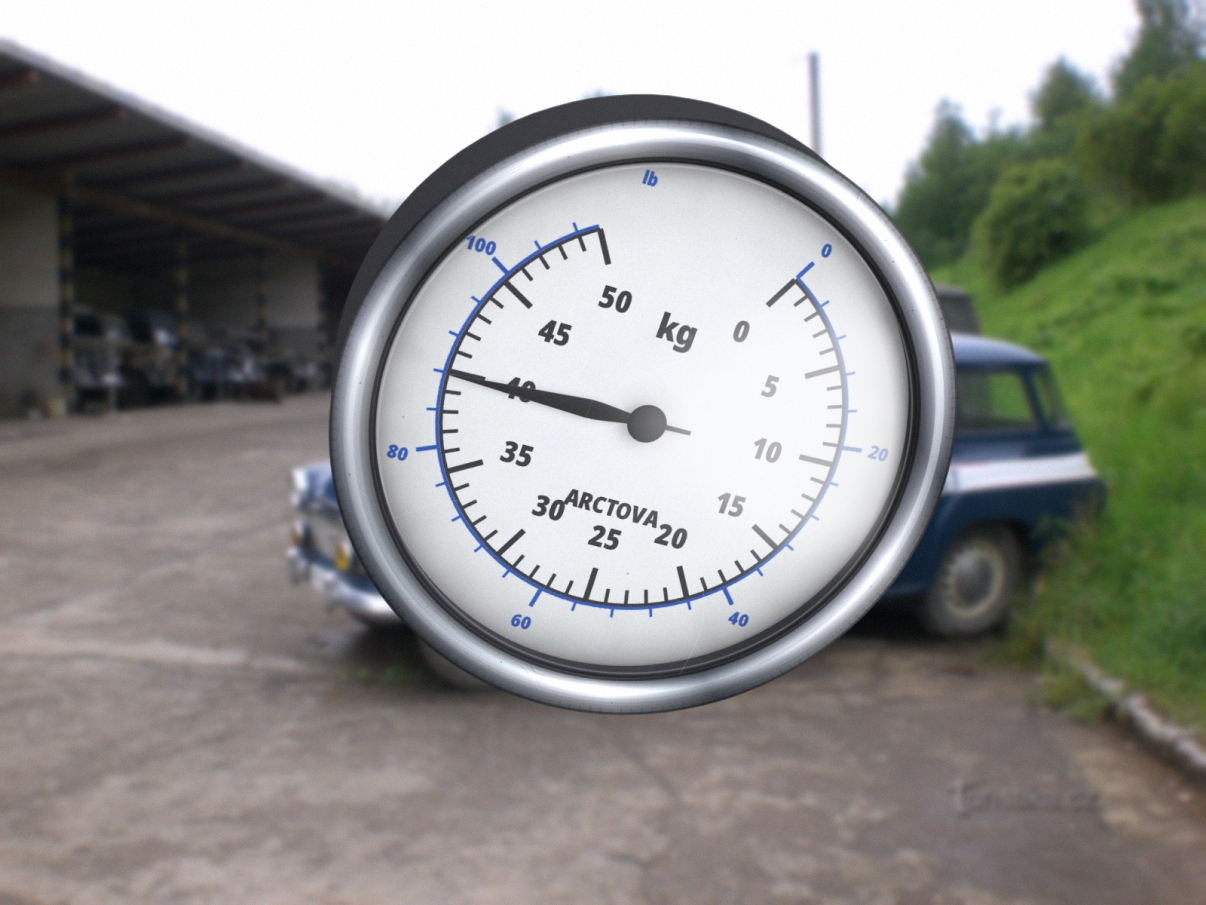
40 kg
